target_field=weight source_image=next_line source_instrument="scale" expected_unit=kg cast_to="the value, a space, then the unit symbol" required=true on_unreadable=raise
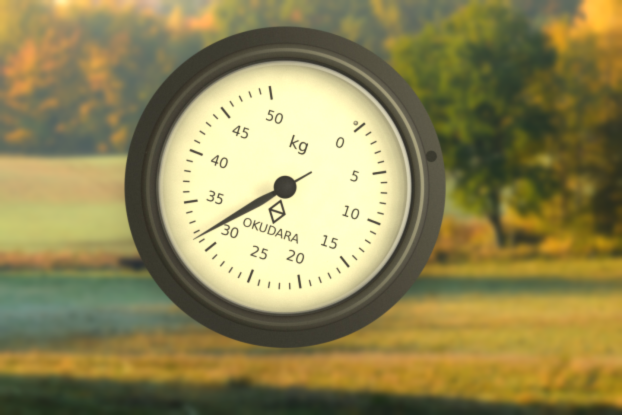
31.5 kg
